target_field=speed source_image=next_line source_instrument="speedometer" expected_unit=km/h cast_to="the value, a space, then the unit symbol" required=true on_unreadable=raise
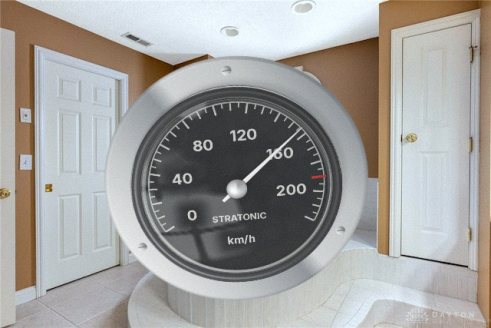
155 km/h
